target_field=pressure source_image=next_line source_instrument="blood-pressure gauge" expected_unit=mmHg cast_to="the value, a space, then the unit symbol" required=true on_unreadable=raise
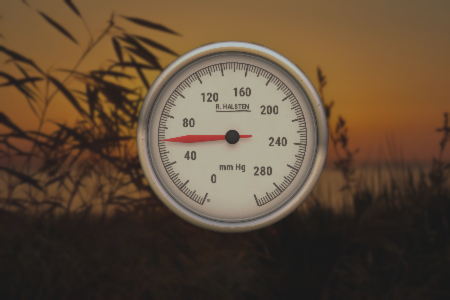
60 mmHg
